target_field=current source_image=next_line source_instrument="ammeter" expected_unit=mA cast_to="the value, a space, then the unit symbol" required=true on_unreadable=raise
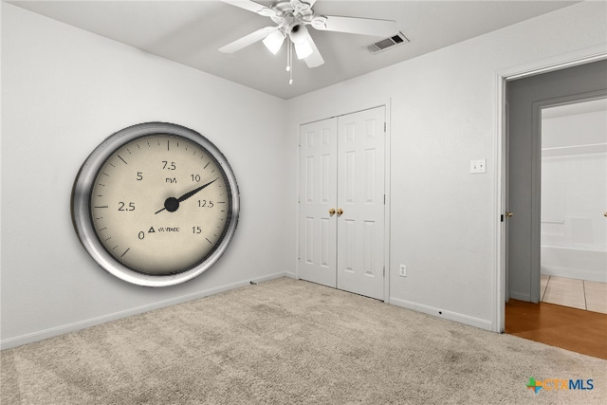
11 mA
